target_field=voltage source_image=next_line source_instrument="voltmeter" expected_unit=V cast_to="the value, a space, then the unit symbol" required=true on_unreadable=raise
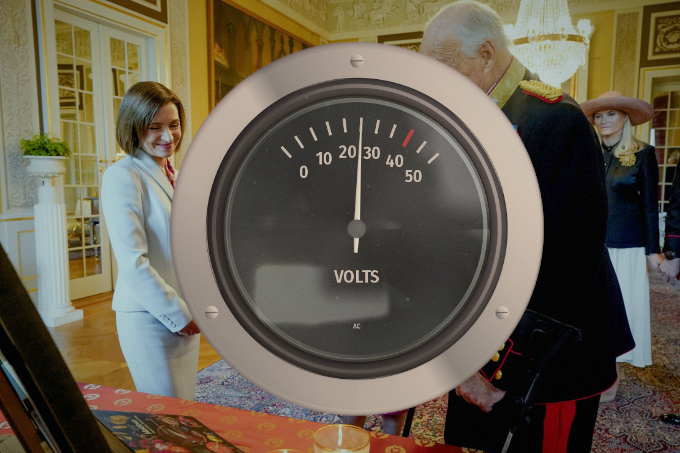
25 V
